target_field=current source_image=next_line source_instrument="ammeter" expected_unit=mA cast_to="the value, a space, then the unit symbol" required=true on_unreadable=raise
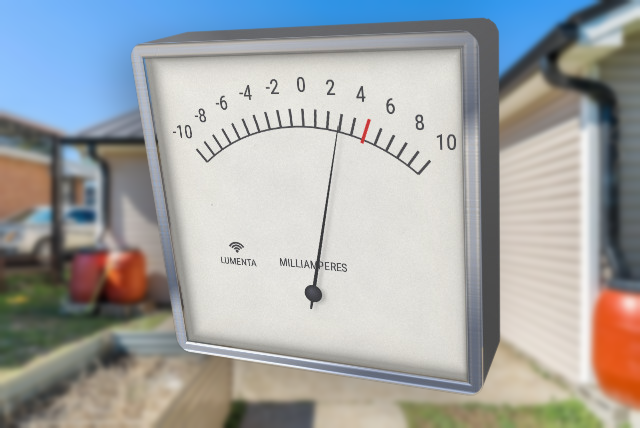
3 mA
